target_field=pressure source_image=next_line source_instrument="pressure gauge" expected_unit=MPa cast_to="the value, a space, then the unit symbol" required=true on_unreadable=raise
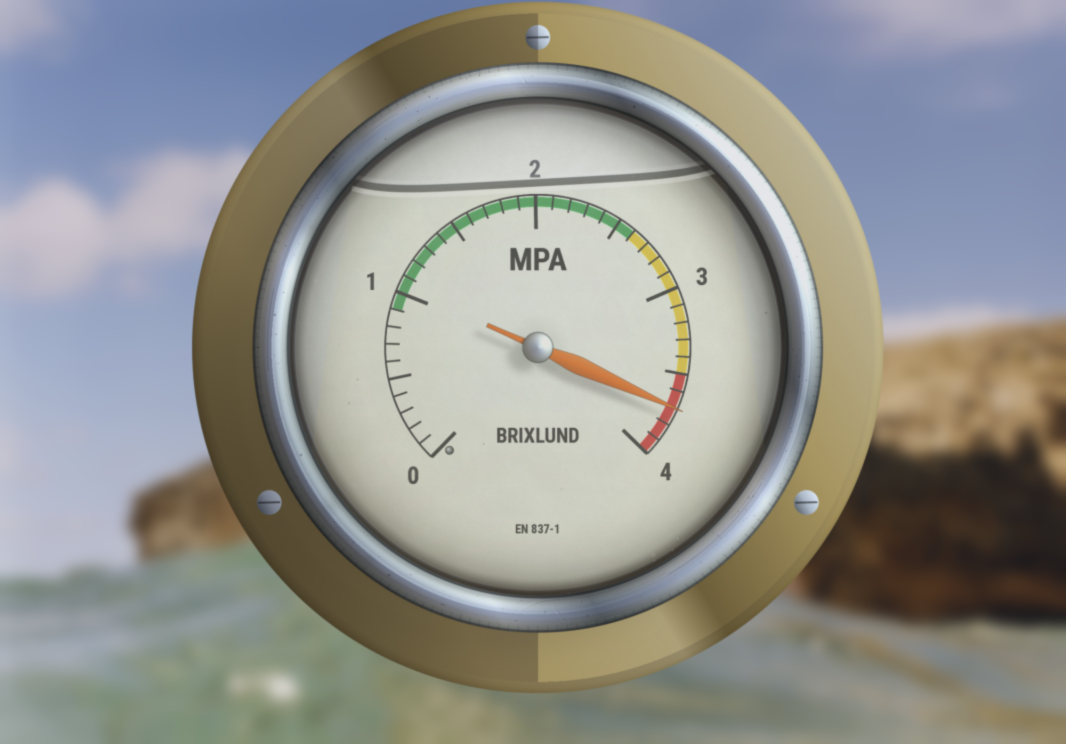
3.7 MPa
